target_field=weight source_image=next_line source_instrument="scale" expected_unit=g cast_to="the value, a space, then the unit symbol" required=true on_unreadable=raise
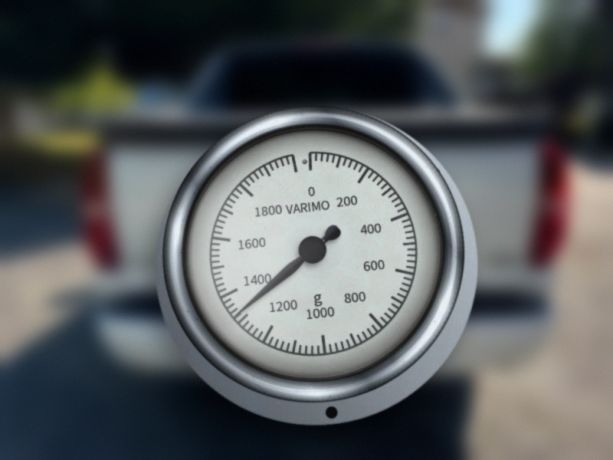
1320 g
